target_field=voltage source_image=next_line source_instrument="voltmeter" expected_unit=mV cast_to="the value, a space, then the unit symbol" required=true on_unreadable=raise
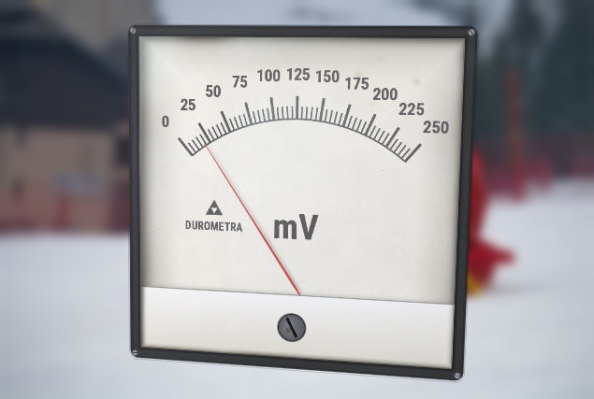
20 mV
